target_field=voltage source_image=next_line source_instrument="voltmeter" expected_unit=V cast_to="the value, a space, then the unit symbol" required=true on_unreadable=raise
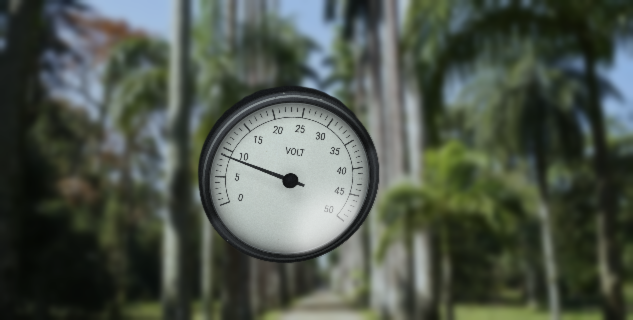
9 V
